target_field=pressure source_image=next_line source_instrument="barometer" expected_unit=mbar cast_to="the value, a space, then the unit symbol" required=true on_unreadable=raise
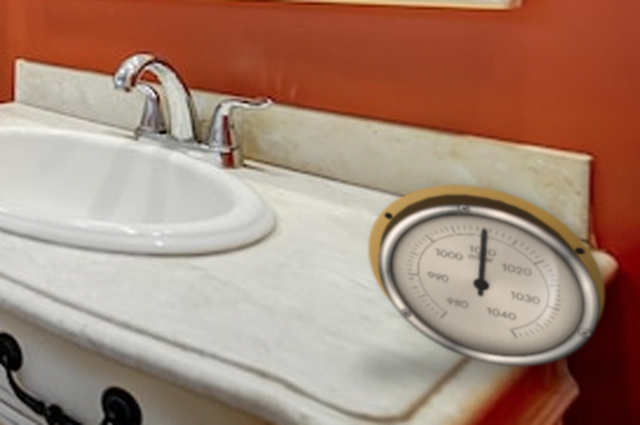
1010 mbar
